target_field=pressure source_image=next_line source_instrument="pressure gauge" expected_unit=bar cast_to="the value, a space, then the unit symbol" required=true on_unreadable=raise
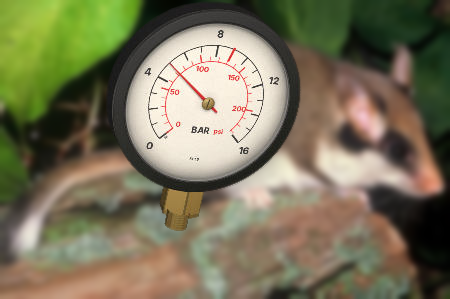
5 bar
